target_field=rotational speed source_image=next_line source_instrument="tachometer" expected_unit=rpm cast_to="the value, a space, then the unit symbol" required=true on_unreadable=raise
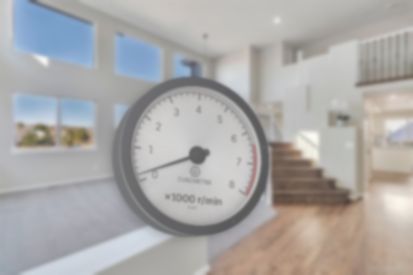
200 rpm
